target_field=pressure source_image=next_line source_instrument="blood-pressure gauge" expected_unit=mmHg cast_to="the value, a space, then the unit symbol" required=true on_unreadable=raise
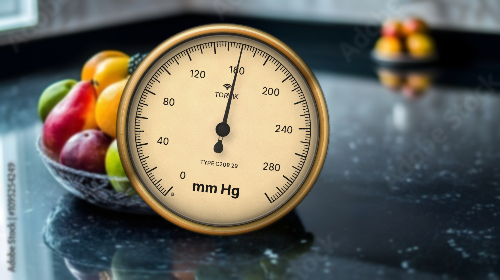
160 mmHg
